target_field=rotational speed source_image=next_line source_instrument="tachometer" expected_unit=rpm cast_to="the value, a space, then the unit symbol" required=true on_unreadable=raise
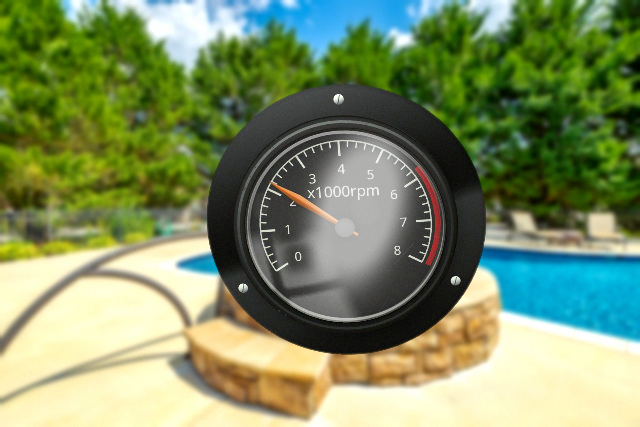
2200 rpm
